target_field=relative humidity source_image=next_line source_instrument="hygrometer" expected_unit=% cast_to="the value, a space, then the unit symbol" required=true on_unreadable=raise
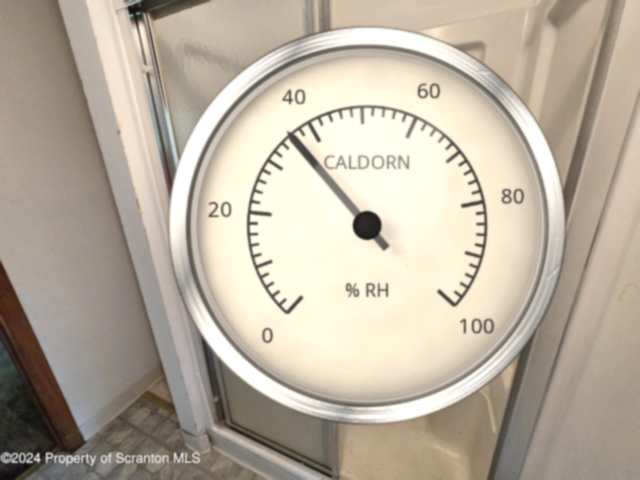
36 %
